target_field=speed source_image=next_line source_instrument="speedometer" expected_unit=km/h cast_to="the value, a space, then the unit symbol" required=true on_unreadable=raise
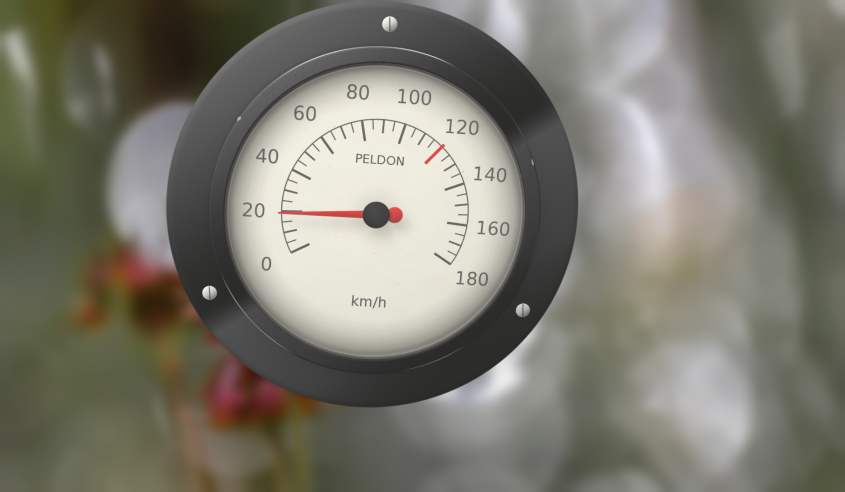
20 km/h
